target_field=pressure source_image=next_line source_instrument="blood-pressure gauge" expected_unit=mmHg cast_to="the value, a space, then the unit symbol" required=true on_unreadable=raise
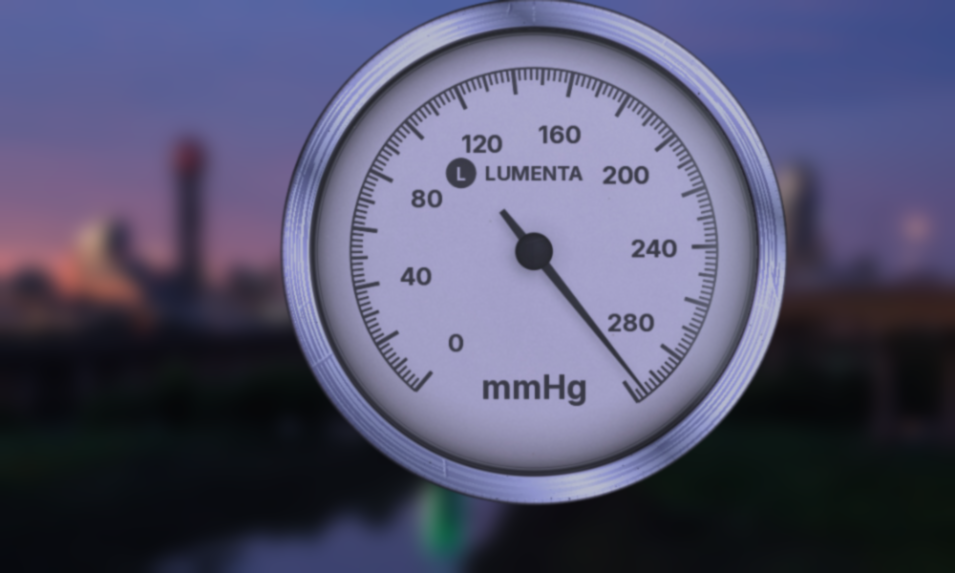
296 mmHg
